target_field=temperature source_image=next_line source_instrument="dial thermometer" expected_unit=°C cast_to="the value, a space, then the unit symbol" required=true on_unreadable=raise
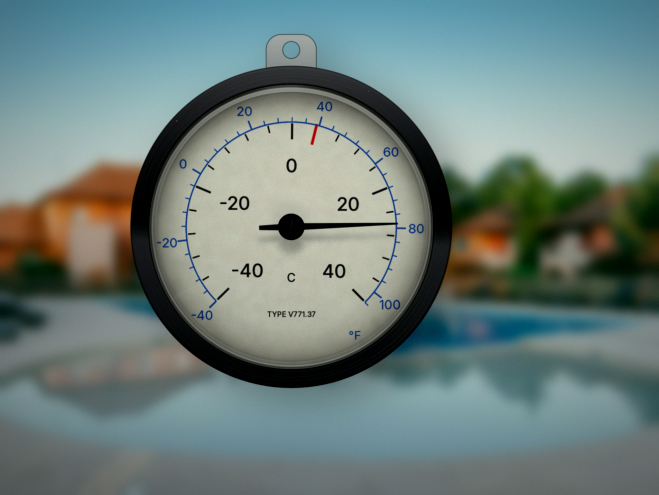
26 °C
